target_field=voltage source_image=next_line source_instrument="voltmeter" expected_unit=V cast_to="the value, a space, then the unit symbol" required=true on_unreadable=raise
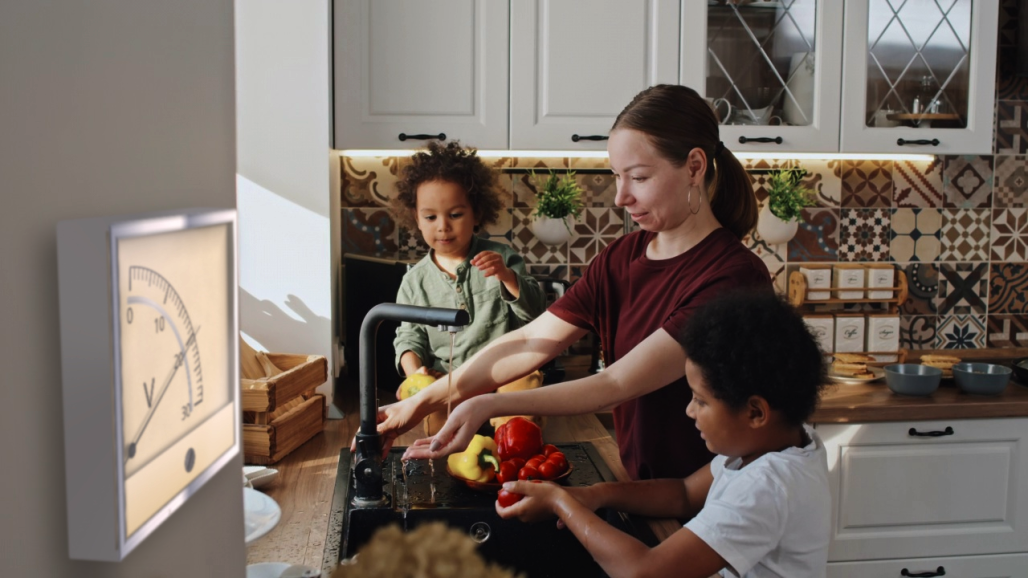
20 V
